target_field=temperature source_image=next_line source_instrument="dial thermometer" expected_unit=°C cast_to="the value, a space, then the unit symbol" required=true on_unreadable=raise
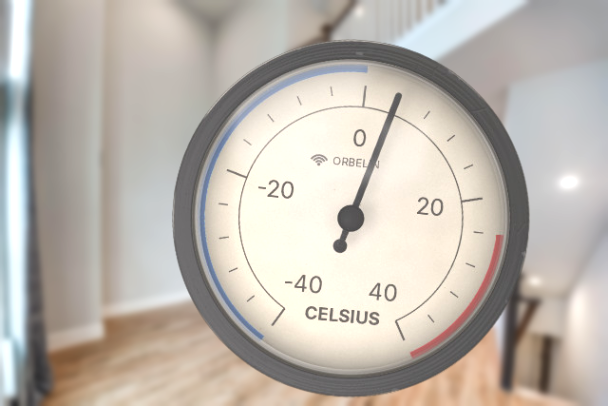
4 °C
